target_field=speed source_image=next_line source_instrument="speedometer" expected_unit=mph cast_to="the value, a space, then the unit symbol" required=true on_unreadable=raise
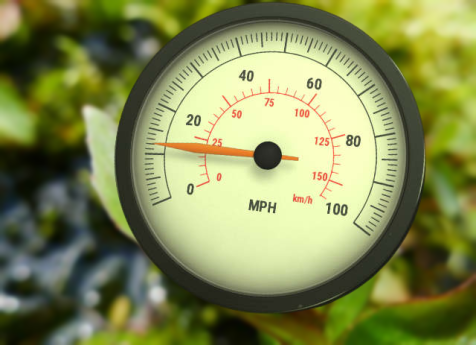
12 mph
